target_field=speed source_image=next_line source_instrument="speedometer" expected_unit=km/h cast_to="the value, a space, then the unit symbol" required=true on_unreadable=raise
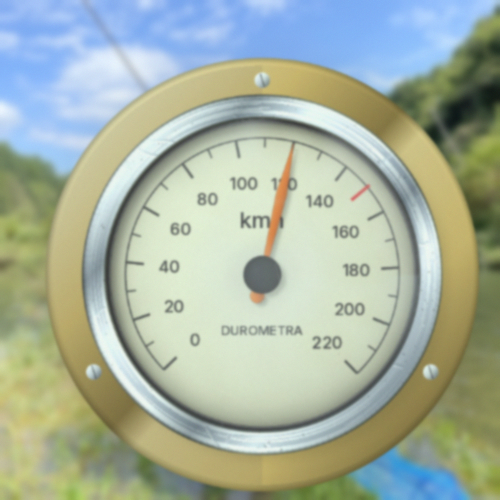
120 km/h
